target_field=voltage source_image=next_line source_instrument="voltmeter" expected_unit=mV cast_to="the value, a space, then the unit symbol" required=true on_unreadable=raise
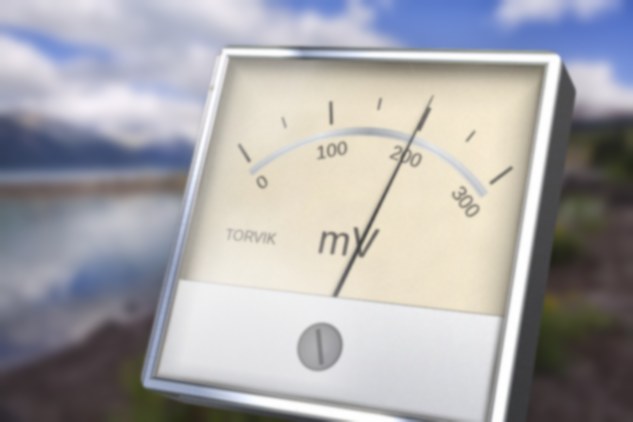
200 mV
